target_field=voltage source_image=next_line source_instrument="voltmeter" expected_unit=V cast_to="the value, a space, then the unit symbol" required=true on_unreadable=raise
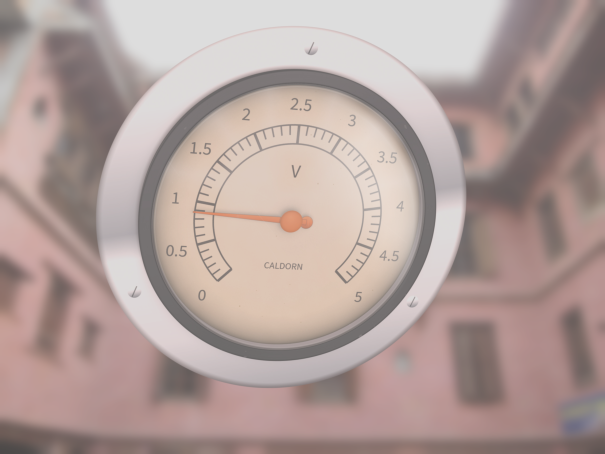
0.9 V
